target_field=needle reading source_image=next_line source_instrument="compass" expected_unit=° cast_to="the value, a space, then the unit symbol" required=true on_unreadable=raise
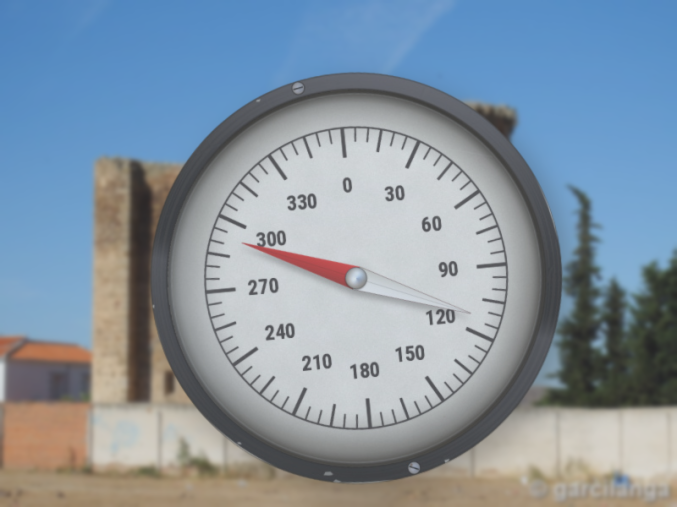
292.5 °
